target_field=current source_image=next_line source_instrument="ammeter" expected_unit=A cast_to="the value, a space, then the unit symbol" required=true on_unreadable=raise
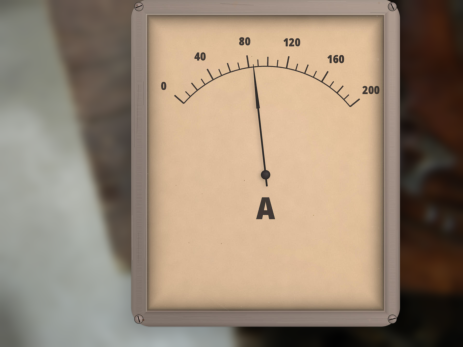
85 A
